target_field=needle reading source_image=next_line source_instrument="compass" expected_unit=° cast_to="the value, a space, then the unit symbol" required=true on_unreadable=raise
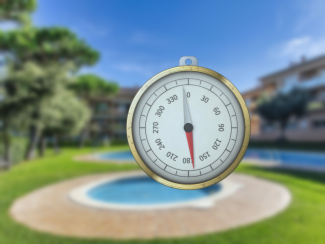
172.5 °
